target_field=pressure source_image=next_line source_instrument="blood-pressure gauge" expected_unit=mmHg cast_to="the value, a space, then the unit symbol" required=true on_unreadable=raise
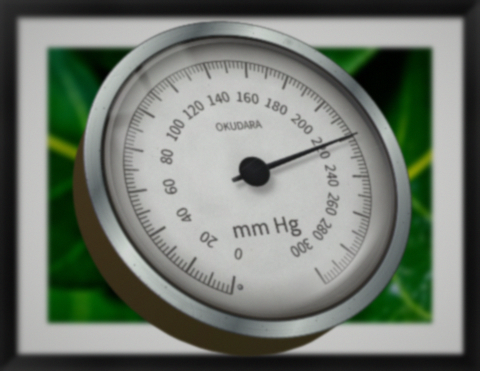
220 mmHg
